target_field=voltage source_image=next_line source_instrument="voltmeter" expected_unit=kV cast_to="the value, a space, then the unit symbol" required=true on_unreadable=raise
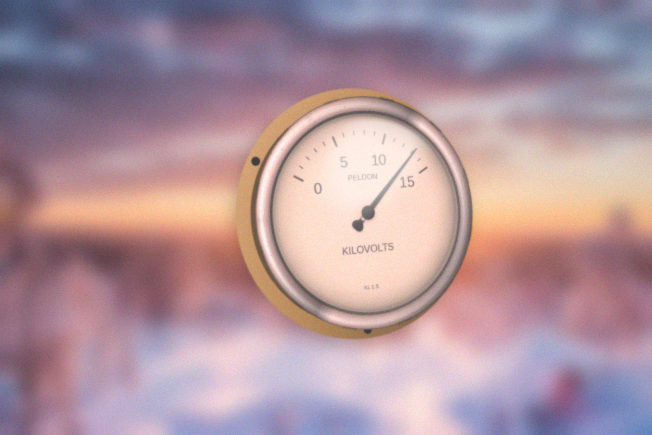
13 kV
